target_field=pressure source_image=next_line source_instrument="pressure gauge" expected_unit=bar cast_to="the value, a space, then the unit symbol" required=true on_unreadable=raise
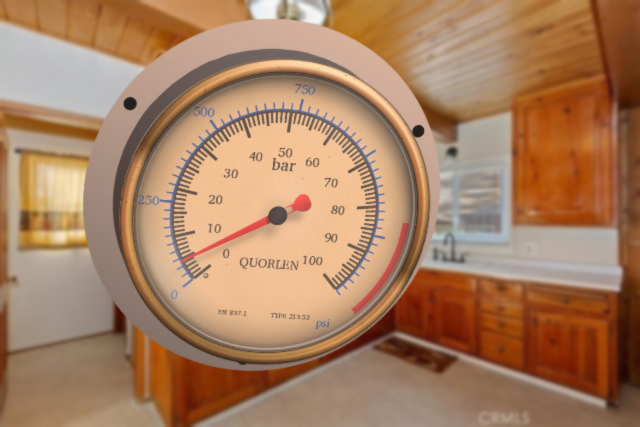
5 bar
